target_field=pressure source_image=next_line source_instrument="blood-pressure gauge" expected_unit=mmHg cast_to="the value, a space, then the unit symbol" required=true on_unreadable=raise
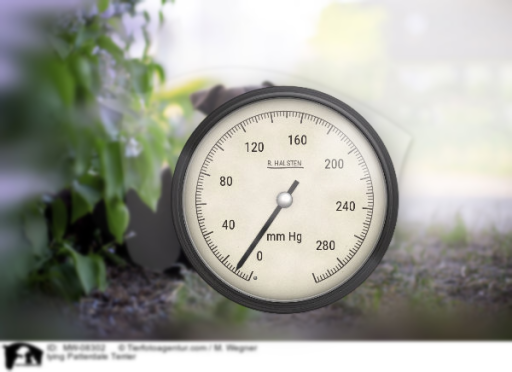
10 mmHg
